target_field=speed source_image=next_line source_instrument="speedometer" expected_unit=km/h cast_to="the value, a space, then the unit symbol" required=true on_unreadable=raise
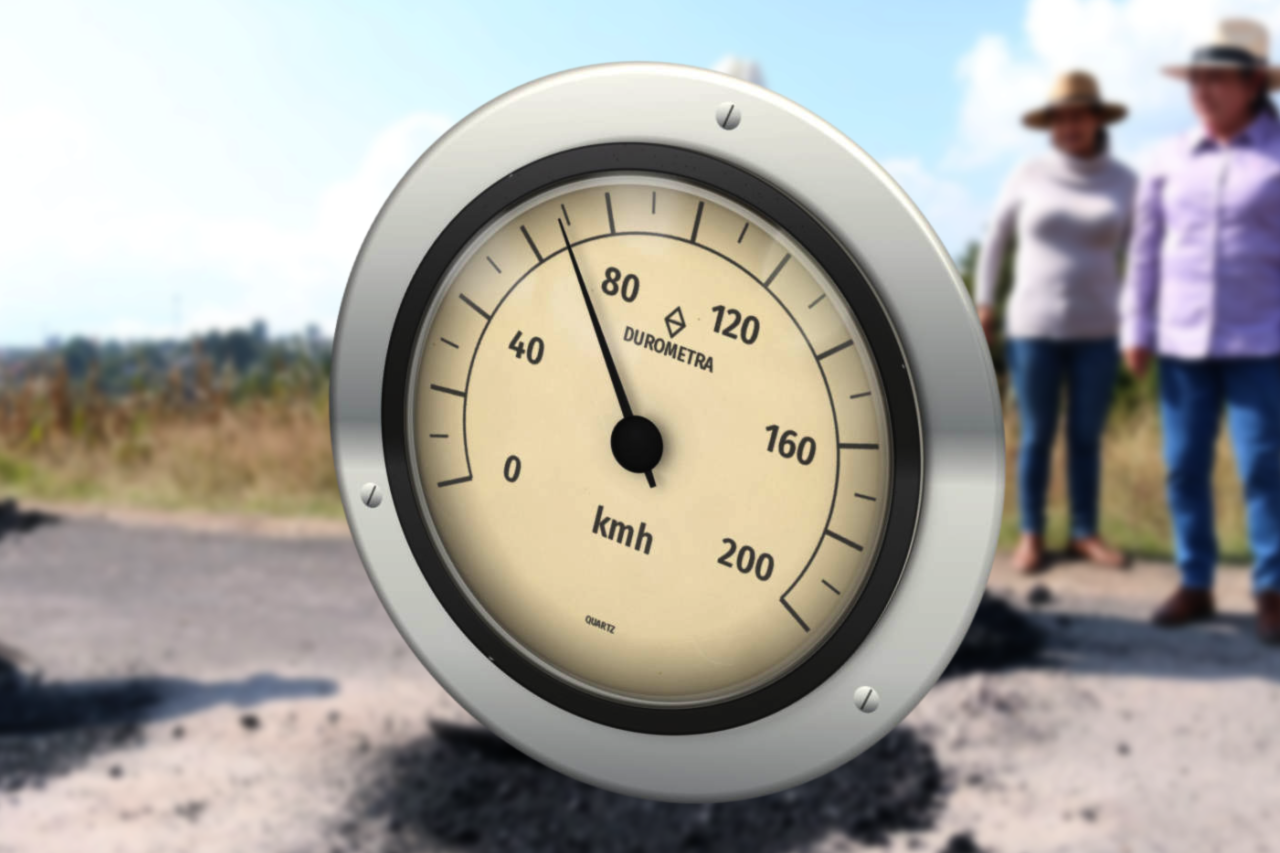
70 km/h
